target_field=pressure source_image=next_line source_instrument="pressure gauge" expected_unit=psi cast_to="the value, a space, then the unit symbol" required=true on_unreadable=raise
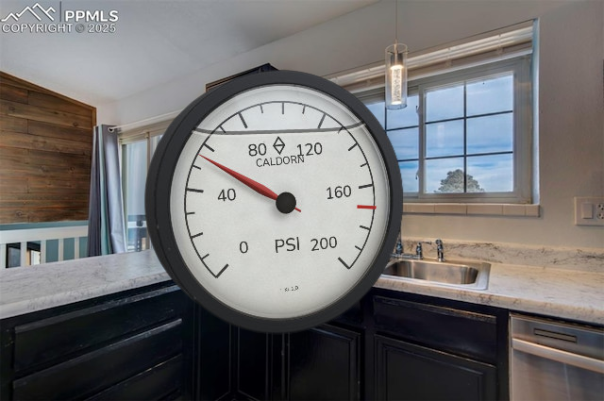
55 psi
